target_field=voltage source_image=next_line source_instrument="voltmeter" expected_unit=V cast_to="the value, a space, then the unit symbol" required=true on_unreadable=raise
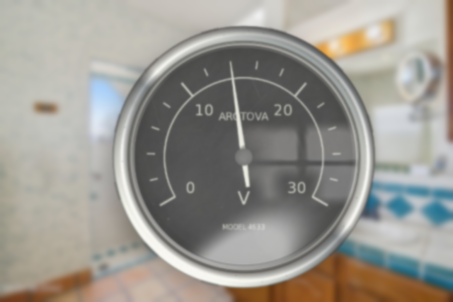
14 V
